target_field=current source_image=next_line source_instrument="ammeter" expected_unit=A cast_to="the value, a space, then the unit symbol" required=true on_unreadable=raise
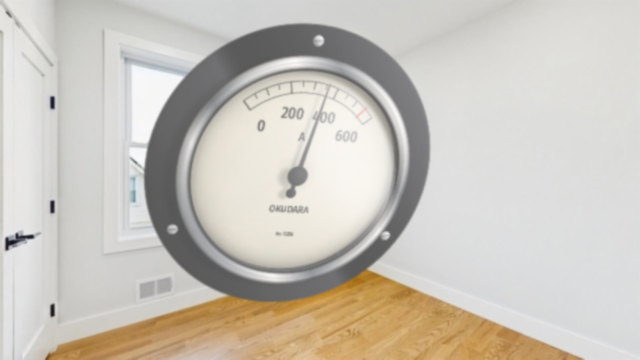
350 A
